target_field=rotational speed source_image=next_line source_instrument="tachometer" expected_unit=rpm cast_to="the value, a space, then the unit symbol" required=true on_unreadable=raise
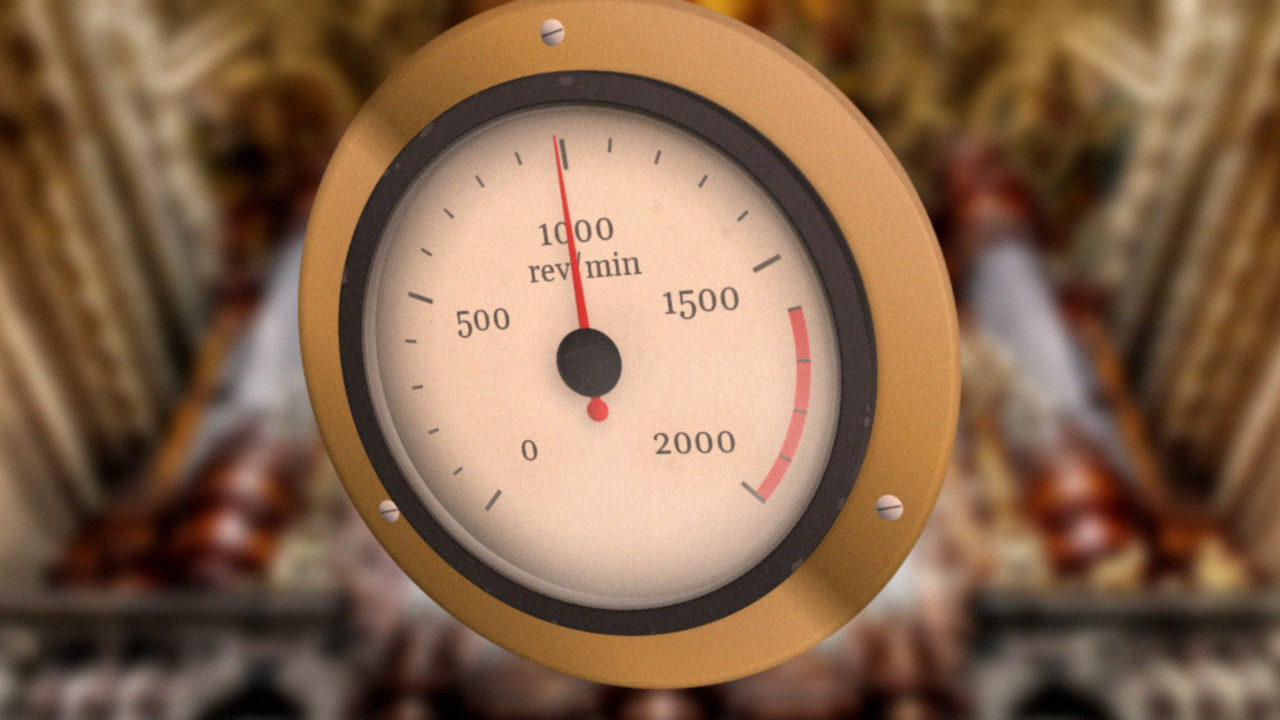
1000 rpm
